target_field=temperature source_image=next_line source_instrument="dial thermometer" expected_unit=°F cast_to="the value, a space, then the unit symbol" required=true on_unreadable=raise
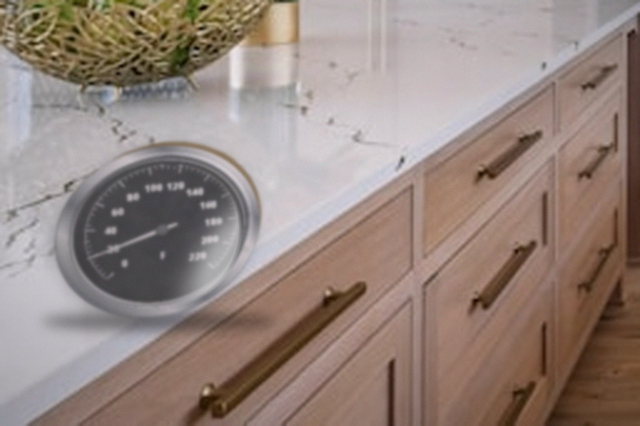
20 °F
